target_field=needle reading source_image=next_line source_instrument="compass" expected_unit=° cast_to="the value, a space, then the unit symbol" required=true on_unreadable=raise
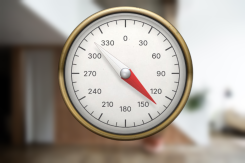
135 °
